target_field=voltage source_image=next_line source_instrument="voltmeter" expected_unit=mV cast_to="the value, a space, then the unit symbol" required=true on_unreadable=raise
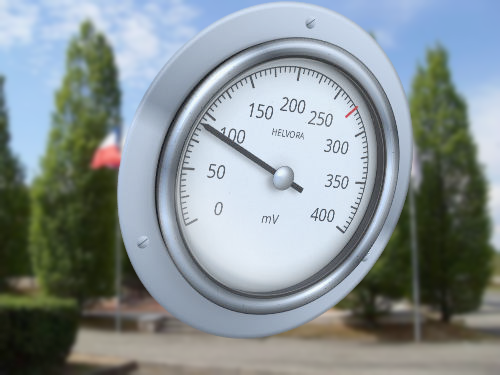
90 mV
